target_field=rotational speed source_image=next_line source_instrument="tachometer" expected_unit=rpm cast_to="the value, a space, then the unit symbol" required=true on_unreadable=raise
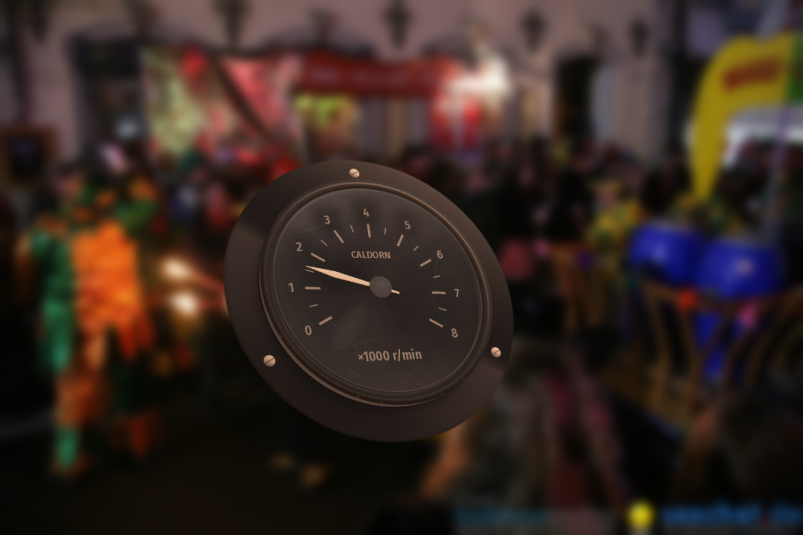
1500 rpm
